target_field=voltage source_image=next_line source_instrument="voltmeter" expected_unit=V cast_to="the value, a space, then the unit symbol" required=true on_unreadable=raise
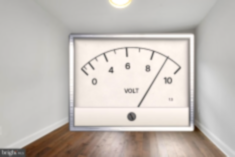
9 V
